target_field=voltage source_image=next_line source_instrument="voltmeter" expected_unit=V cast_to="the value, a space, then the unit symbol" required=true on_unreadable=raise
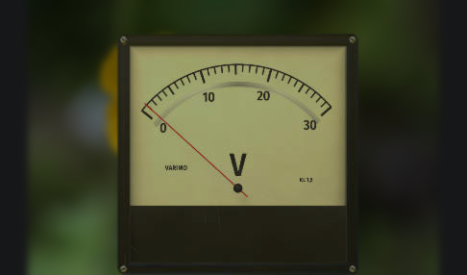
1 V
